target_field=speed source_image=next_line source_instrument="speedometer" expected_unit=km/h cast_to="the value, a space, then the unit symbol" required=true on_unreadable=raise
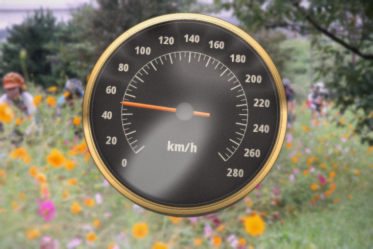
50 km/h
